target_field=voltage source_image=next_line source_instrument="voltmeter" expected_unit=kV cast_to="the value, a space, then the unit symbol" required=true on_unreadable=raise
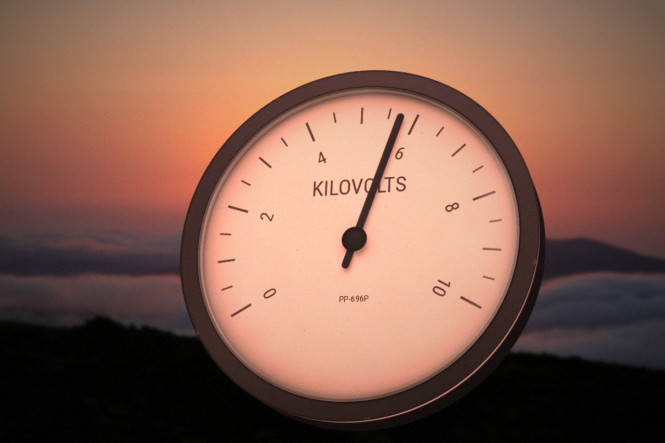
5.75 kV
